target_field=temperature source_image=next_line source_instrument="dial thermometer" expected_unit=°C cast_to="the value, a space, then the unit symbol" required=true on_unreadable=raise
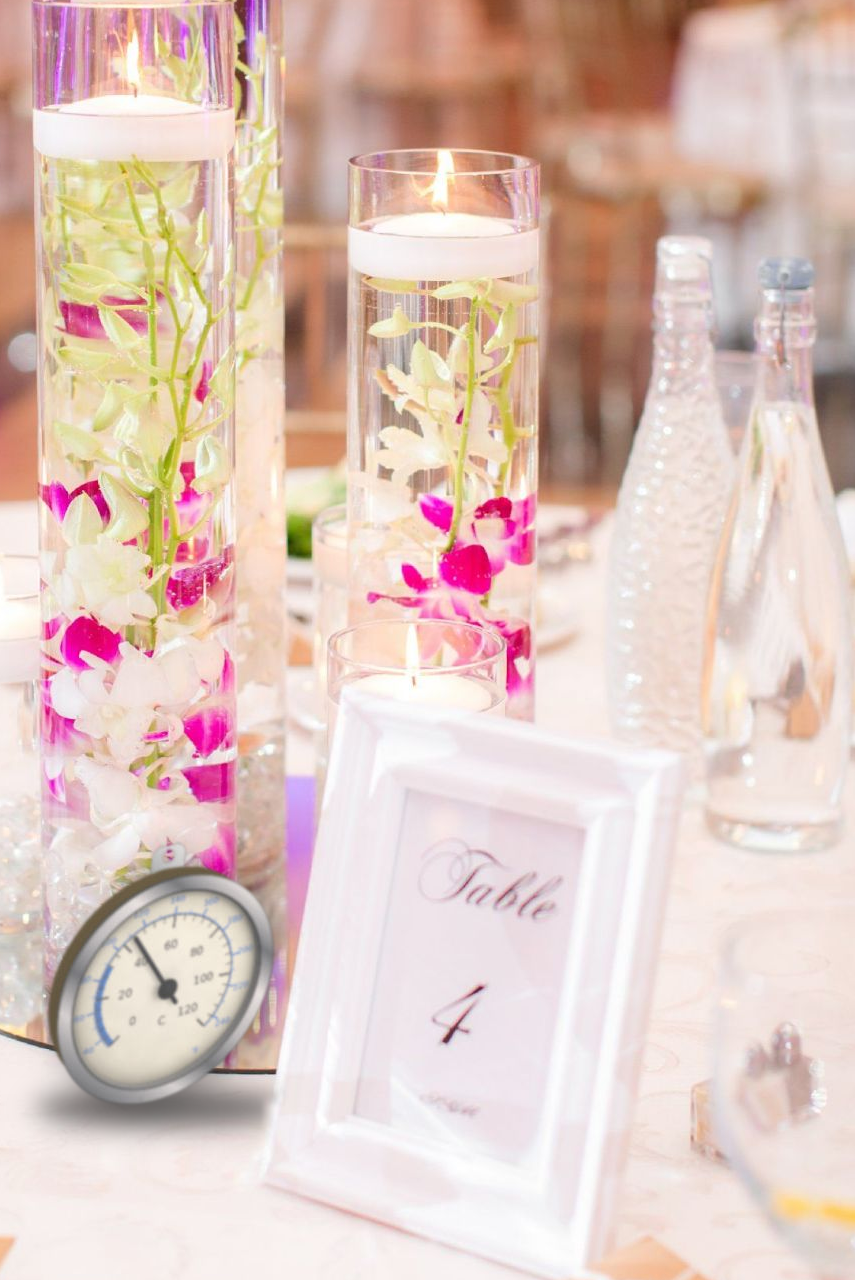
44 °C
